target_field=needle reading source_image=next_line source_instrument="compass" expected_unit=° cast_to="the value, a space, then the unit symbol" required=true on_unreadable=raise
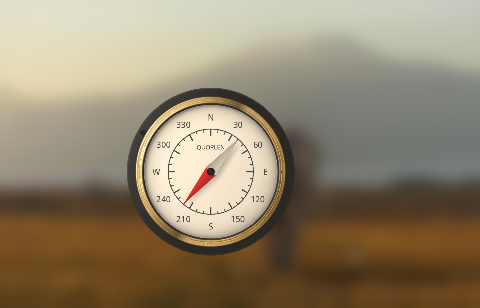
220 °
